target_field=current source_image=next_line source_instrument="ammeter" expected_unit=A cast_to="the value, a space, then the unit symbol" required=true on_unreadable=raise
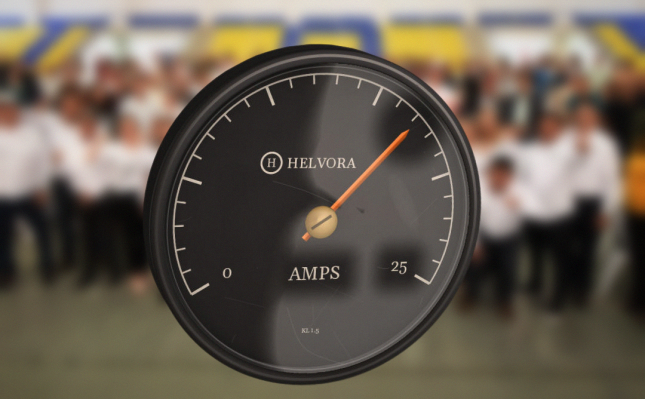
17 A
